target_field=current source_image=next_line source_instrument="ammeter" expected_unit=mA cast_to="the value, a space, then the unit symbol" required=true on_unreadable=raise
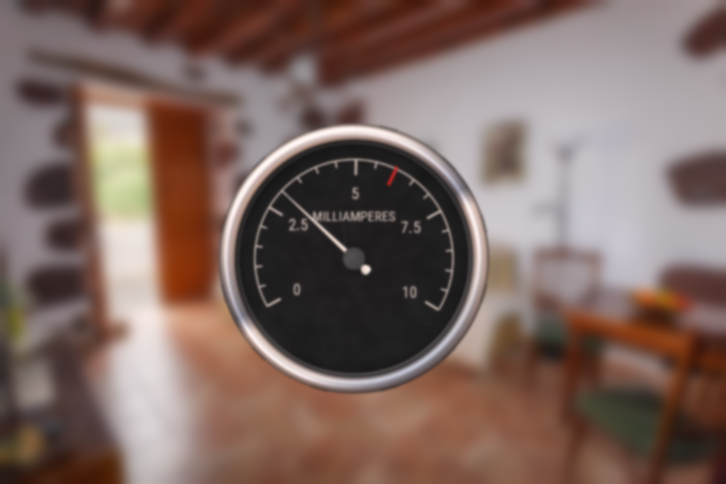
3 mA
